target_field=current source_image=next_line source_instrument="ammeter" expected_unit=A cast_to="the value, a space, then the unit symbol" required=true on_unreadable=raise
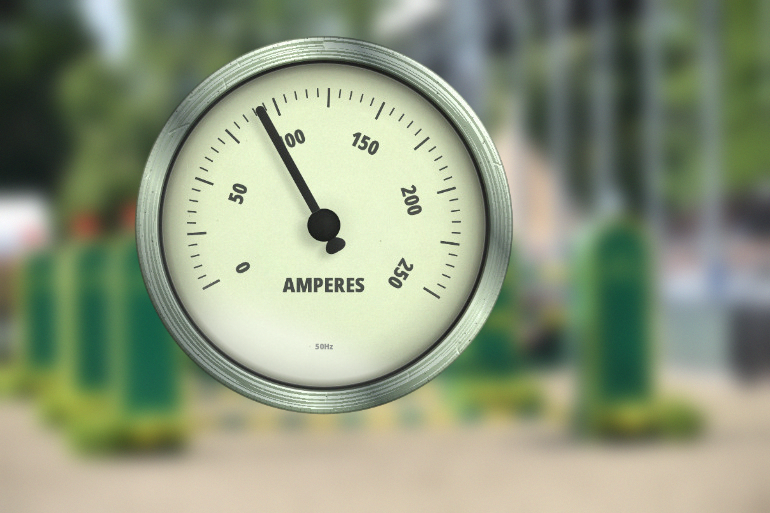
92.5 A
